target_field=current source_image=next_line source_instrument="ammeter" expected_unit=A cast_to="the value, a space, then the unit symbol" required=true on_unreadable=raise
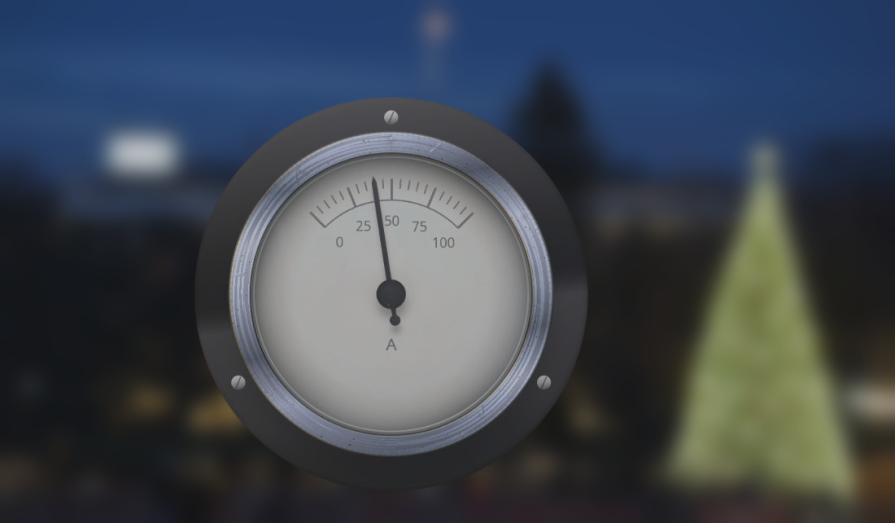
40 A
